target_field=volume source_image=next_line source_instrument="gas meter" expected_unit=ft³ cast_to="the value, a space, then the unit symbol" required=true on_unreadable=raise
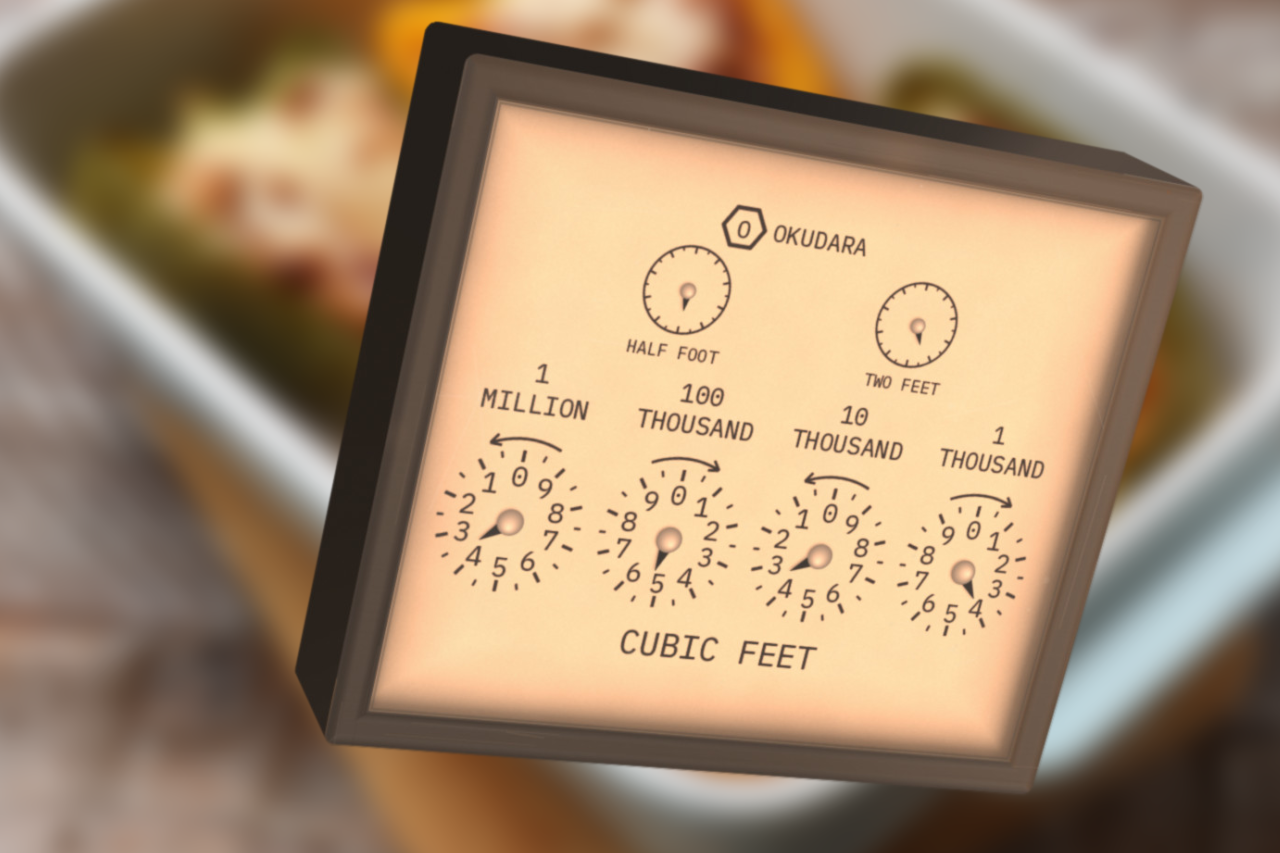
353400 ft³
